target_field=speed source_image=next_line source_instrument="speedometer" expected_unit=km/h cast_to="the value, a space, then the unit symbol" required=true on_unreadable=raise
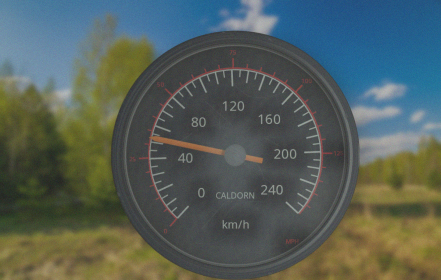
52.5 km/h
